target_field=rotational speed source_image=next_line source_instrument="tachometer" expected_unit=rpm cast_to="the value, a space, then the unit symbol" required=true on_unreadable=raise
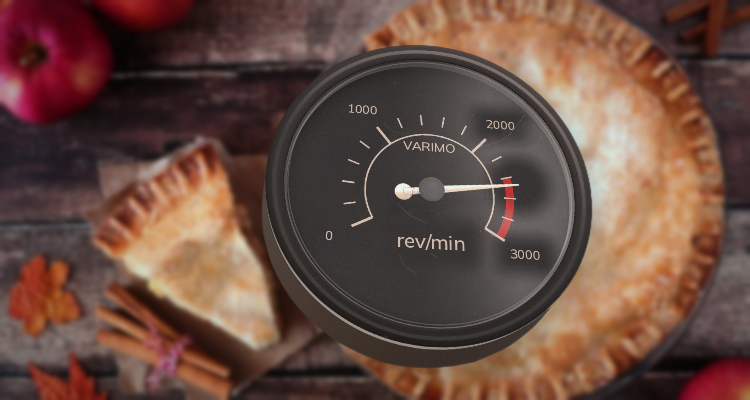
2500 rpm
